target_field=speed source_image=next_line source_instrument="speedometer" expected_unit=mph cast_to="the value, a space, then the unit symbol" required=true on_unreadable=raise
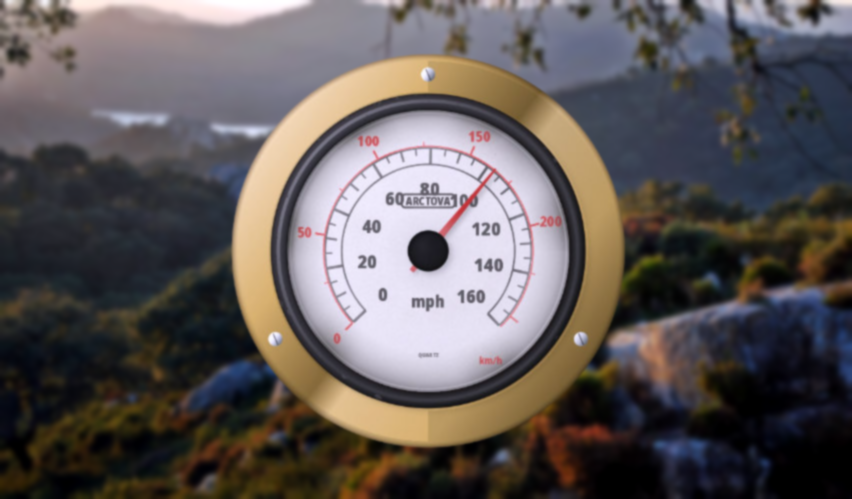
102.5 mph
